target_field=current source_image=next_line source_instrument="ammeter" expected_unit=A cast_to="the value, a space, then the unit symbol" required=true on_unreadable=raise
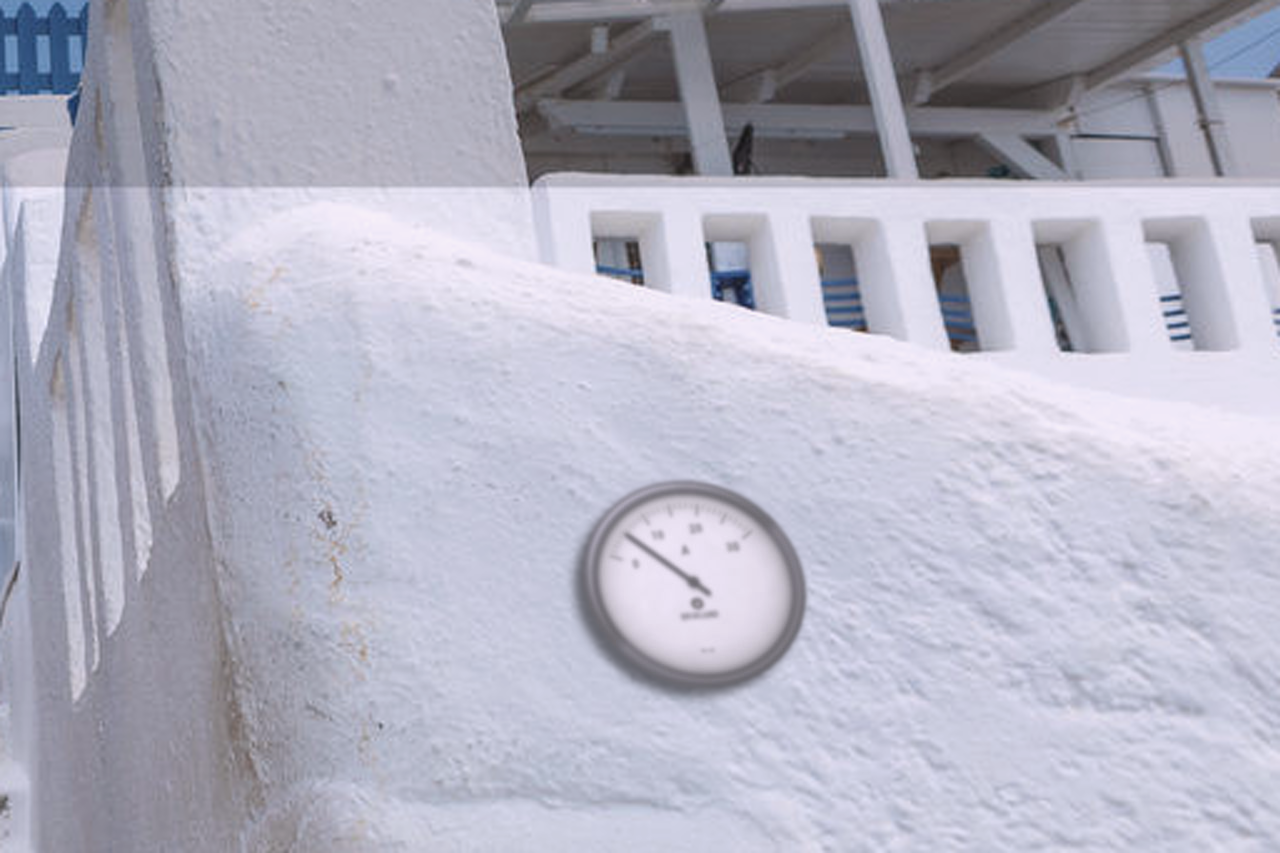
5 A
